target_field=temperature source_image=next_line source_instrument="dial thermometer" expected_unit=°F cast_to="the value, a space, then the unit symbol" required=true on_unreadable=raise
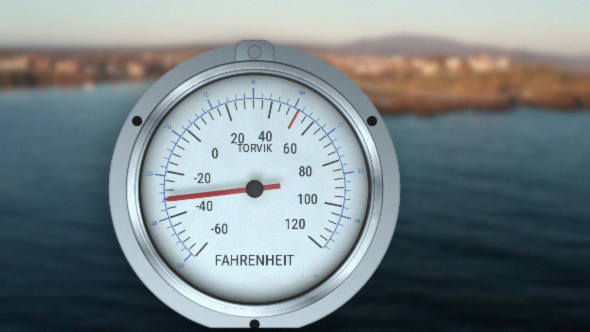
-32 °F
